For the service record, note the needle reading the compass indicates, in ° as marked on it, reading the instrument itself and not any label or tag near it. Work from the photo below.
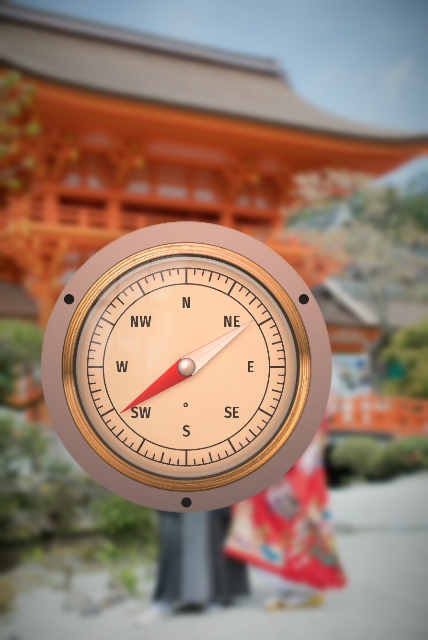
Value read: 235 °
